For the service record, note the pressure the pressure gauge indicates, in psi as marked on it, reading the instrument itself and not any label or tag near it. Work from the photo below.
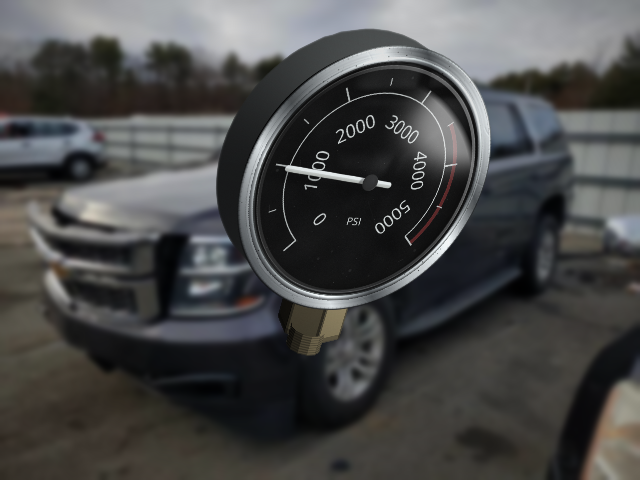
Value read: 1000 psi
